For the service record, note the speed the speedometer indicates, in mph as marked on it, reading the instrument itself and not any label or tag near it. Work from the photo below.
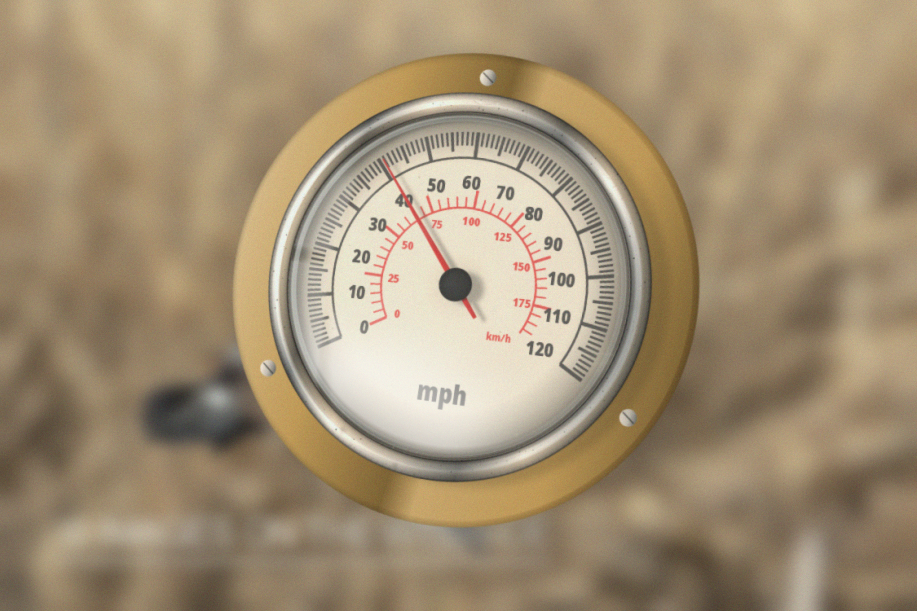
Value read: 41 mph
